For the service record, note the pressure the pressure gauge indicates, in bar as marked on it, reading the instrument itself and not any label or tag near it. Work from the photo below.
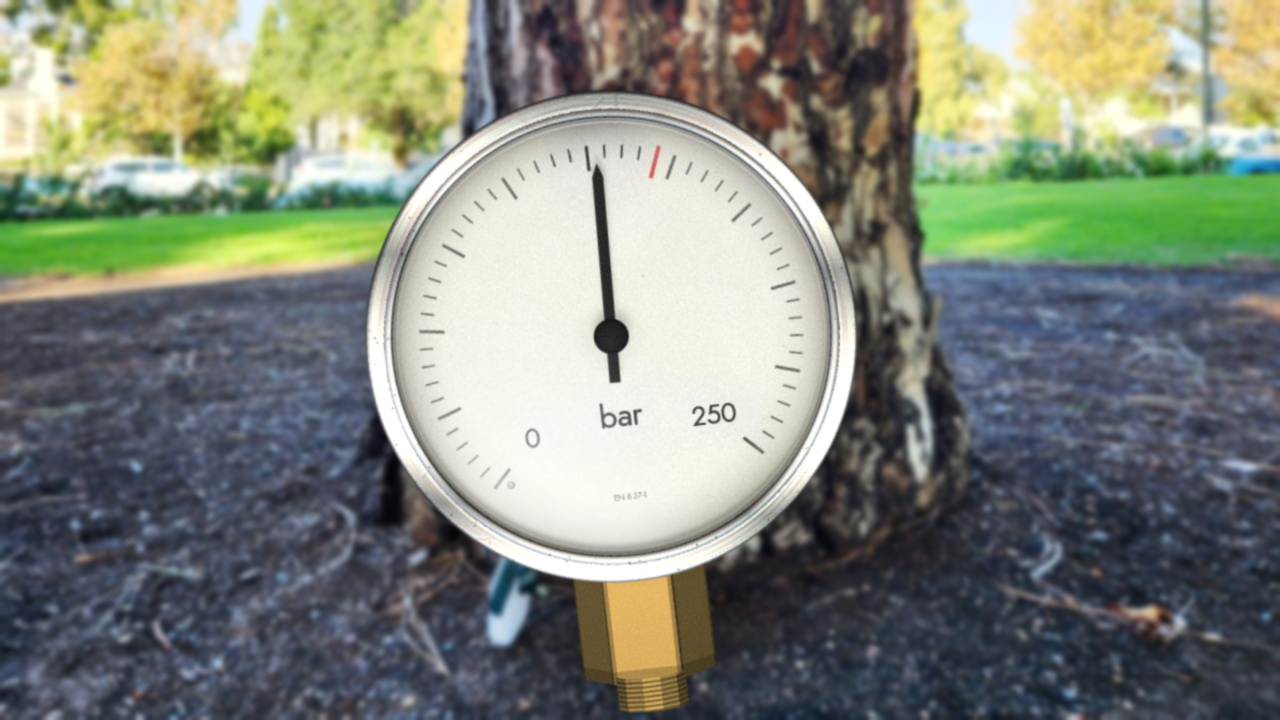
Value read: 127.5 bar
